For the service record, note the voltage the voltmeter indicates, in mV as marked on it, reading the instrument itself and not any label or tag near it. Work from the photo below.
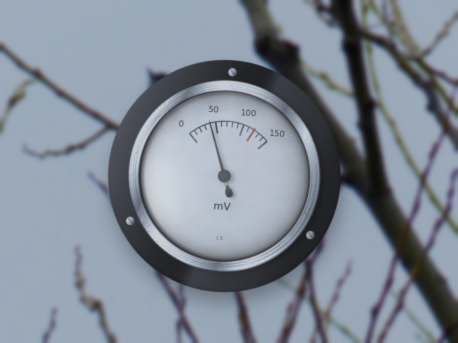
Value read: 40 mV
